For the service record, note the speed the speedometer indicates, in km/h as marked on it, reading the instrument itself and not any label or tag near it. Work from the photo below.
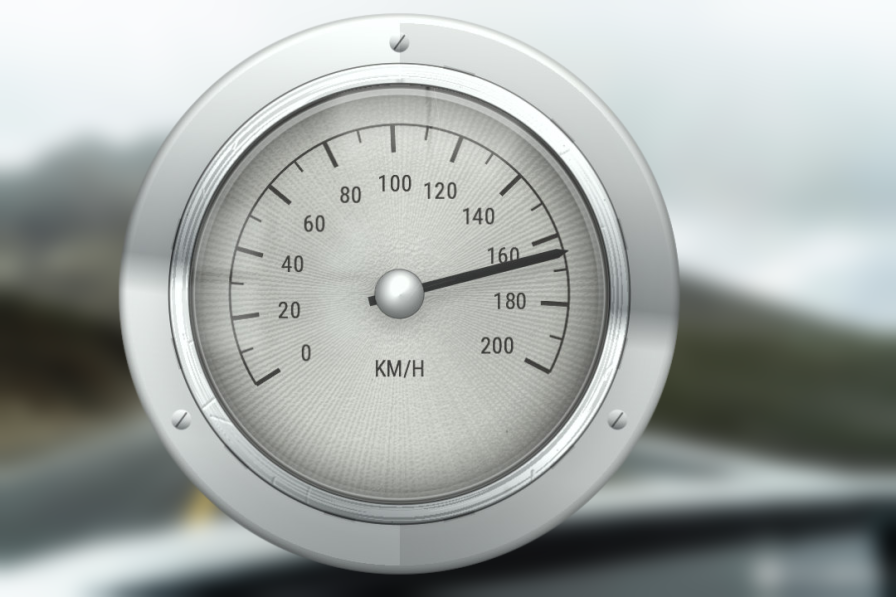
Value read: 165 km/h
